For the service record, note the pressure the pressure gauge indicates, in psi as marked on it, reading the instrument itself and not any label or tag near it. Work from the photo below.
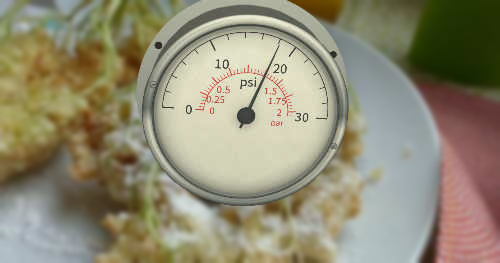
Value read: 18 psi
